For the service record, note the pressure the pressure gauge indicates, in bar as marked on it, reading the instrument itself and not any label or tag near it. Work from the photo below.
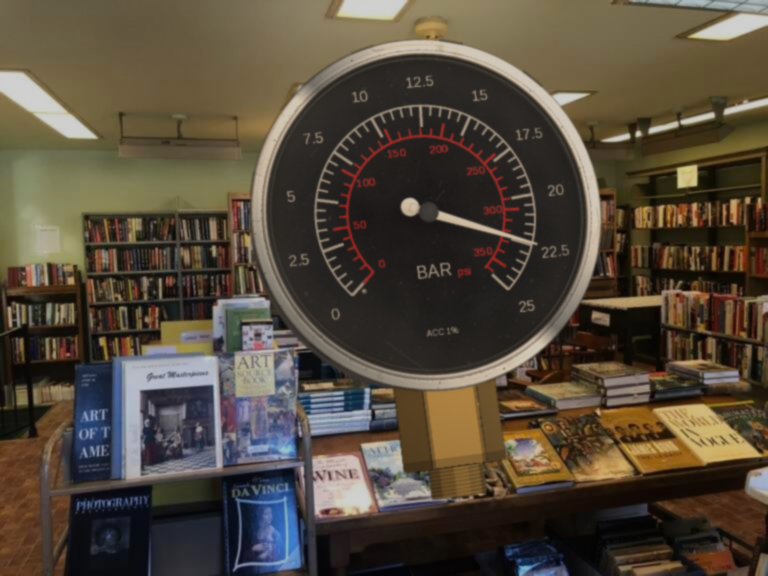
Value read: 22.5 bar
